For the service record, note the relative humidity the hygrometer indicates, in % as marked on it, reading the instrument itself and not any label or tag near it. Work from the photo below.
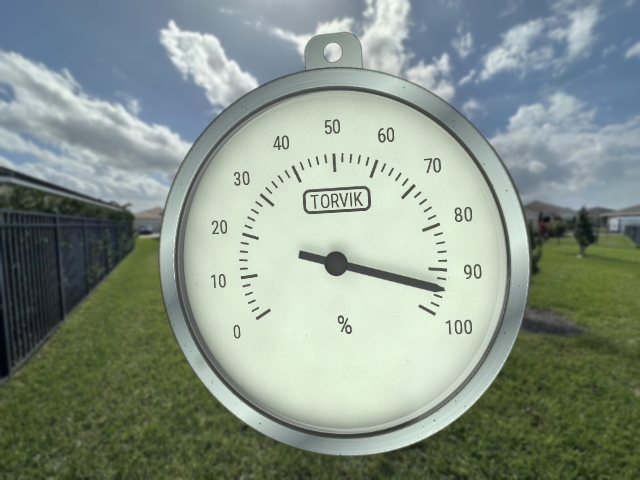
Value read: 94 %
